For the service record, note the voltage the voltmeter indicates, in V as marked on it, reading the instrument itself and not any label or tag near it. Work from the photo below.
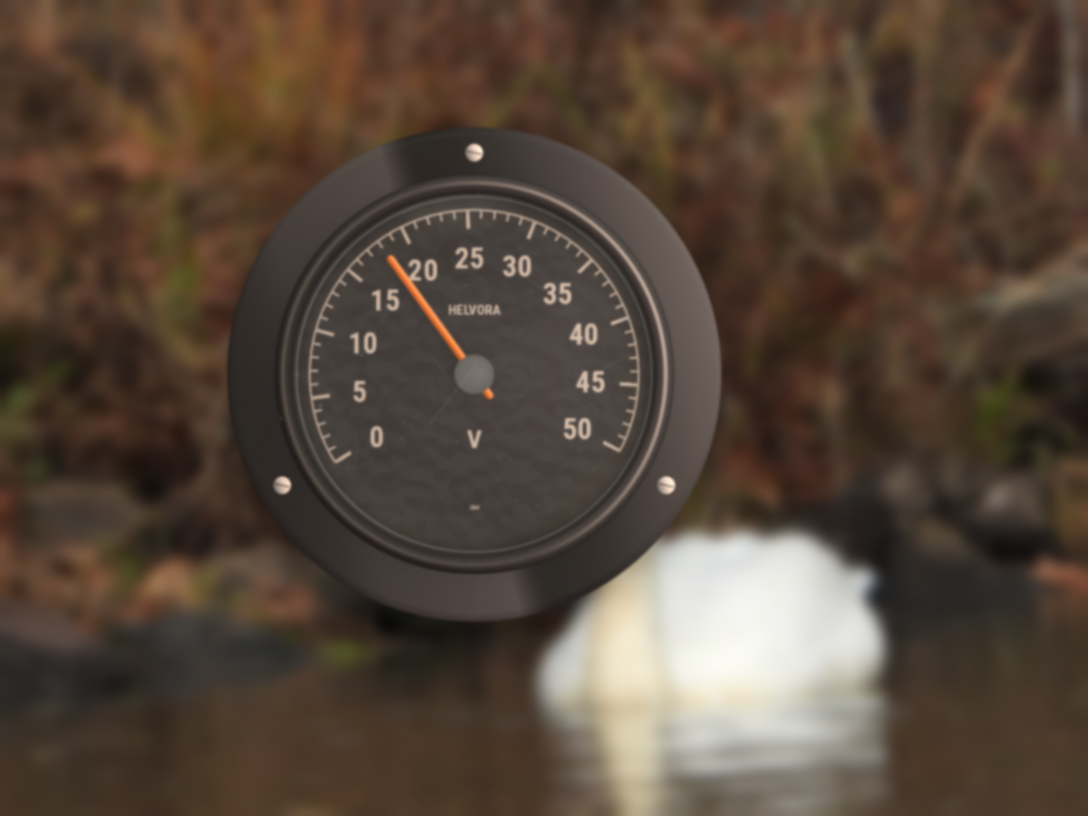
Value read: 18 V
